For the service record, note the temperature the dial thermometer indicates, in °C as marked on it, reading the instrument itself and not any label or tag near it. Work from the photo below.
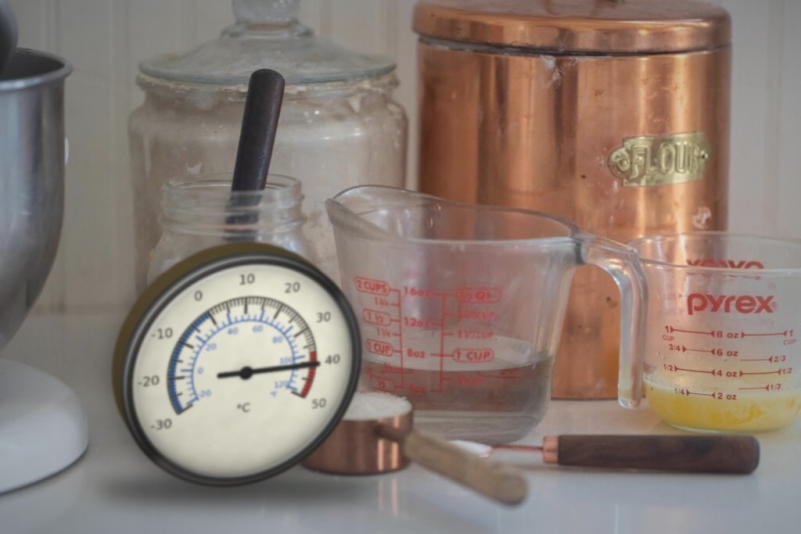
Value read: 40 °C
